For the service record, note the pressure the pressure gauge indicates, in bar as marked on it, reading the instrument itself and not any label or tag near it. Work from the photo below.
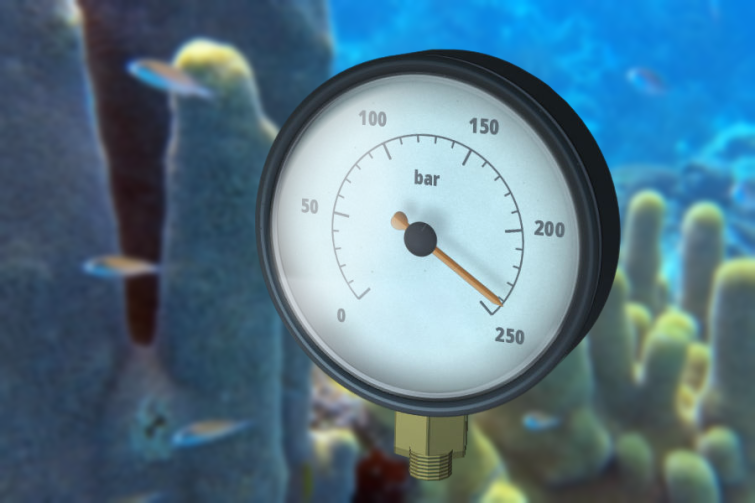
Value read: 240 bar
